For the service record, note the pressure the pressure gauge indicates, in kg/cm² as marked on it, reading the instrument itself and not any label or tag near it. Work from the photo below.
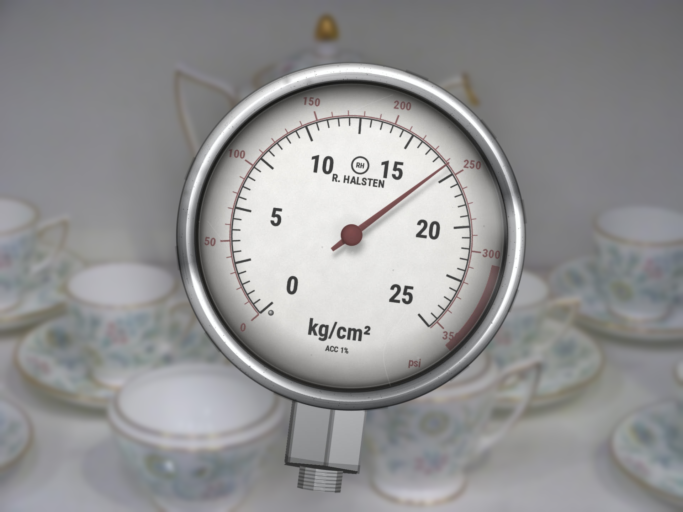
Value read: 17 kg/cm²
